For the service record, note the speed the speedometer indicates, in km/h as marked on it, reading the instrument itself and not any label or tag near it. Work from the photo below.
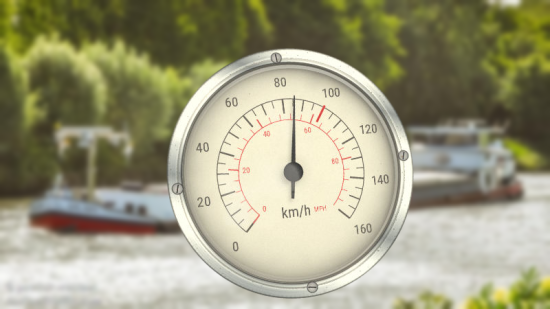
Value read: 85 km/h
